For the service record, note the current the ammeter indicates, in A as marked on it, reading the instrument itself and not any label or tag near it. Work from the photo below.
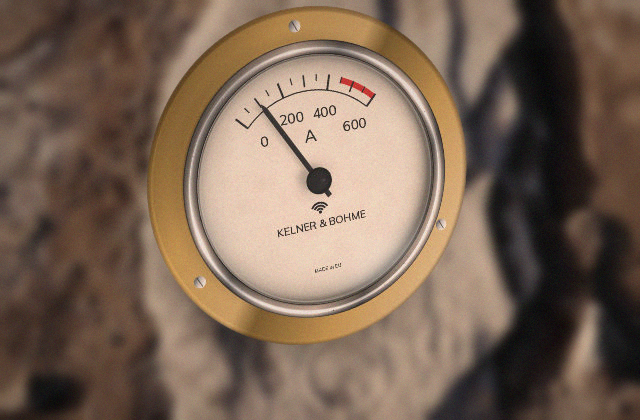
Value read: 100 A
